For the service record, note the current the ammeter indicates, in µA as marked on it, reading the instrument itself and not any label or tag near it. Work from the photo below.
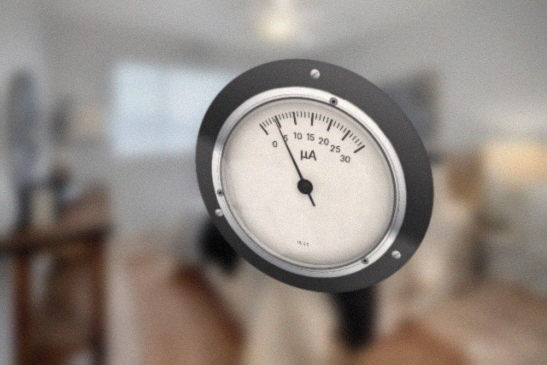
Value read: 5 µA
